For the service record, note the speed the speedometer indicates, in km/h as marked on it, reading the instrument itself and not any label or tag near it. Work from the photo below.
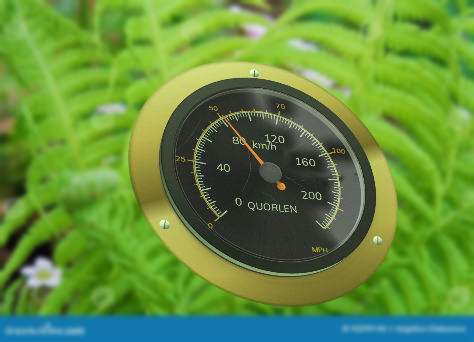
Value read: 80 km/h
